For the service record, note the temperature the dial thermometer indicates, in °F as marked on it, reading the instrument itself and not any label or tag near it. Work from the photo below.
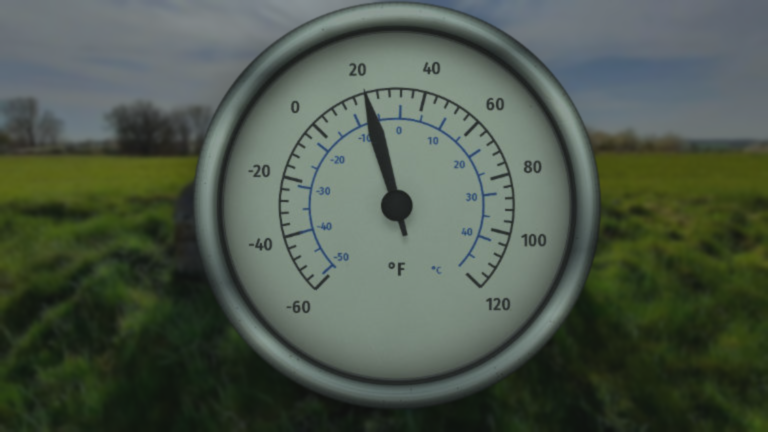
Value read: 20 °F
